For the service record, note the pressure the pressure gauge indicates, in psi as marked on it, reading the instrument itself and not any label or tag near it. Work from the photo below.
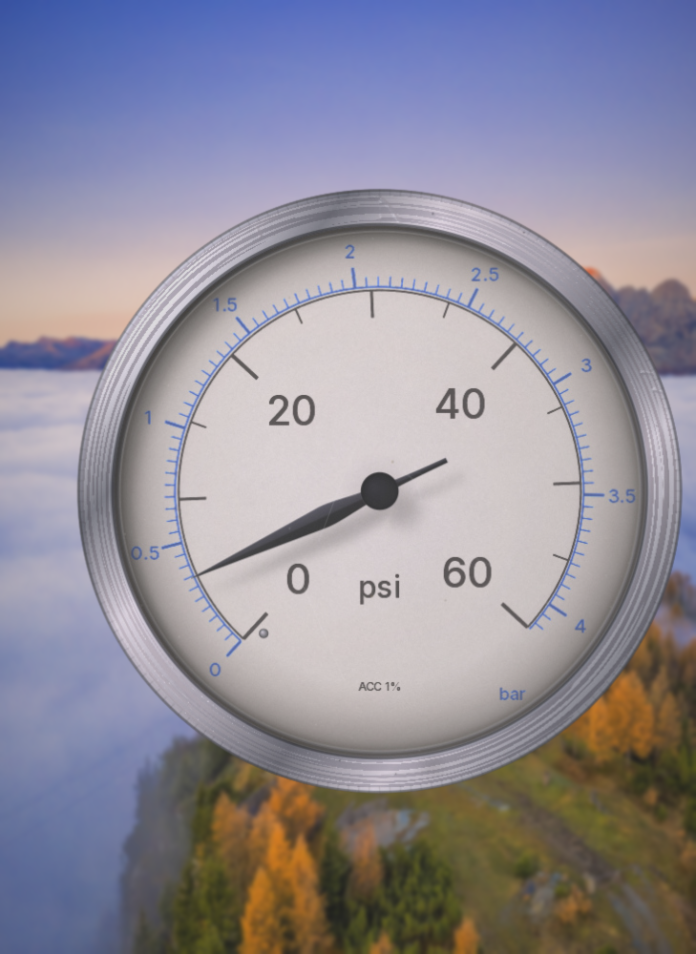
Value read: 5 psi
